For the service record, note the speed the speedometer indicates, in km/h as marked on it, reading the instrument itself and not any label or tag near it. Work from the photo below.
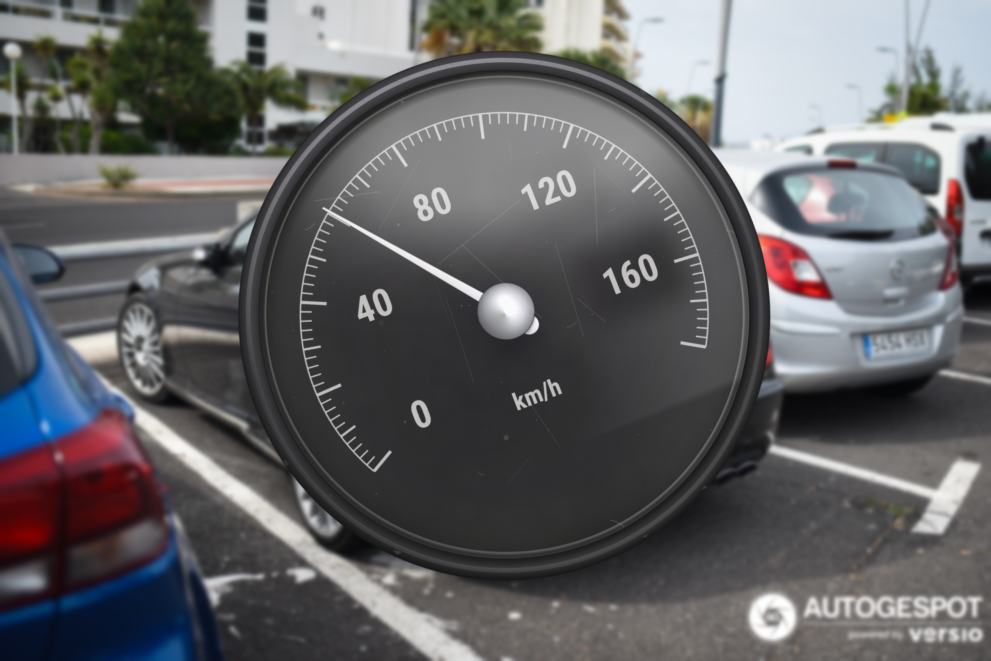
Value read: 60 km/h
